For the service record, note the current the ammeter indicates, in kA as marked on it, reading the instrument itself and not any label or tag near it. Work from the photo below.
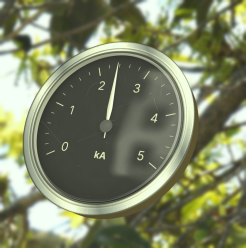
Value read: 2.4 kA
